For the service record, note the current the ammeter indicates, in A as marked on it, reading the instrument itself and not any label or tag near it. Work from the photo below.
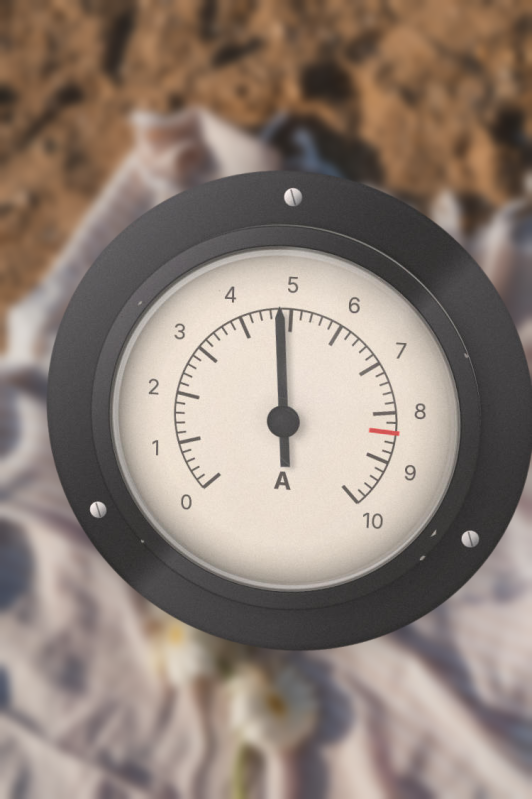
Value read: 4.8 A
